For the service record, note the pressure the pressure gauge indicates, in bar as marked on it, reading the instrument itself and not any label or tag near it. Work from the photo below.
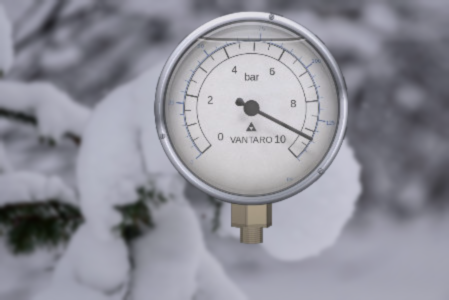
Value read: 9.25 bar
